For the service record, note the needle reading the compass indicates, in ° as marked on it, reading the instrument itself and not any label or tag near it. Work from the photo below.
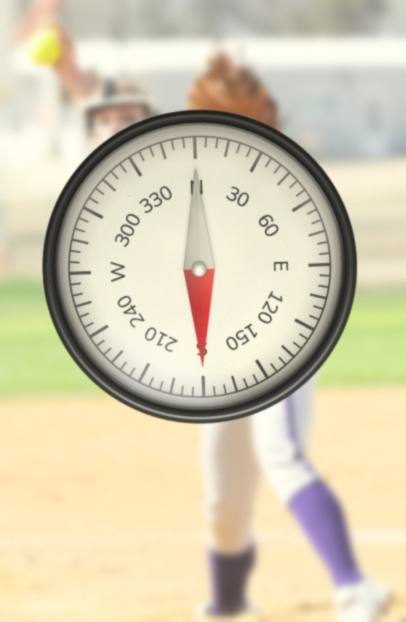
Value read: 180 °
